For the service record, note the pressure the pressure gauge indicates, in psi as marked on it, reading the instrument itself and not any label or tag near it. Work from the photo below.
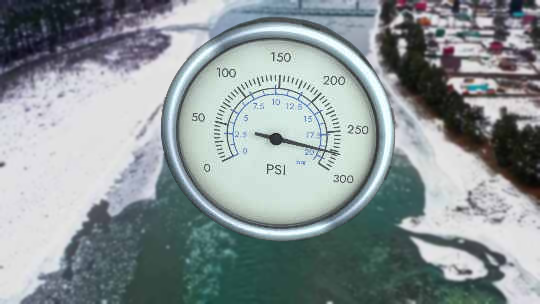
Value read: 275 psi
